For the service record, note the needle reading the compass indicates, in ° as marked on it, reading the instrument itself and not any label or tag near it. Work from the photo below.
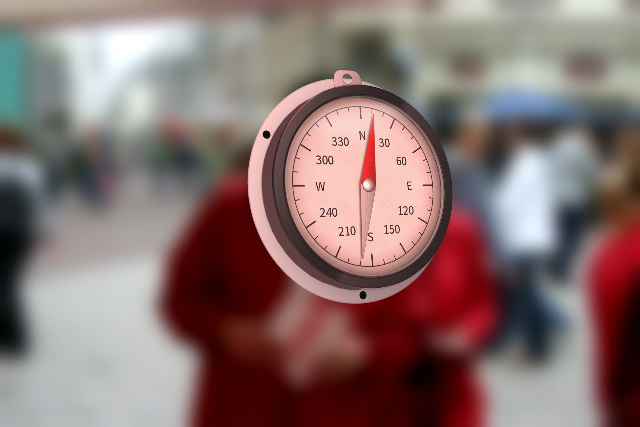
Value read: 10 °
